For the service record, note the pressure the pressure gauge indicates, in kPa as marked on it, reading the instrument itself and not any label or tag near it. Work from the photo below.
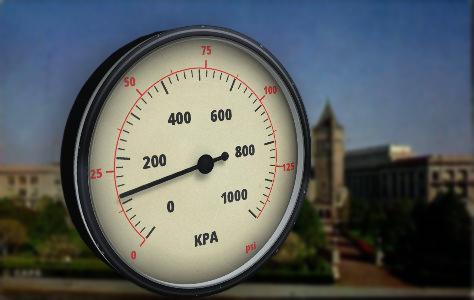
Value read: 120 kPa
